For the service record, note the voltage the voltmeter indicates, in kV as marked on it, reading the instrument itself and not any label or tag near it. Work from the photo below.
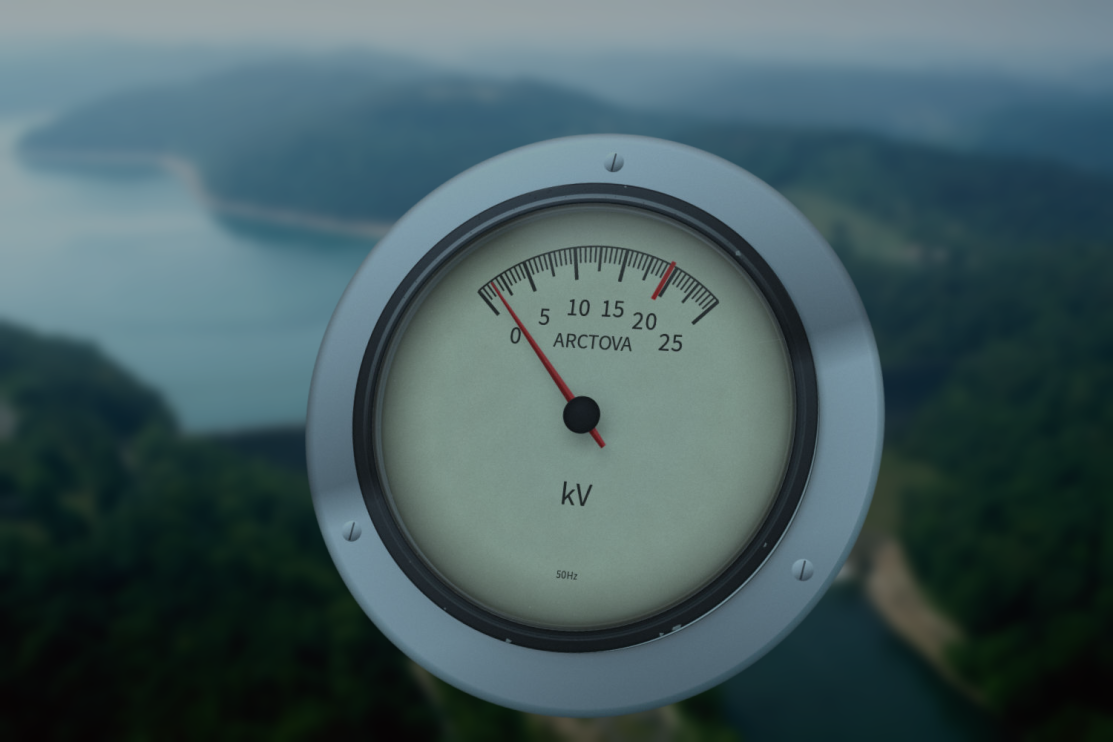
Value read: 1.5 kV
